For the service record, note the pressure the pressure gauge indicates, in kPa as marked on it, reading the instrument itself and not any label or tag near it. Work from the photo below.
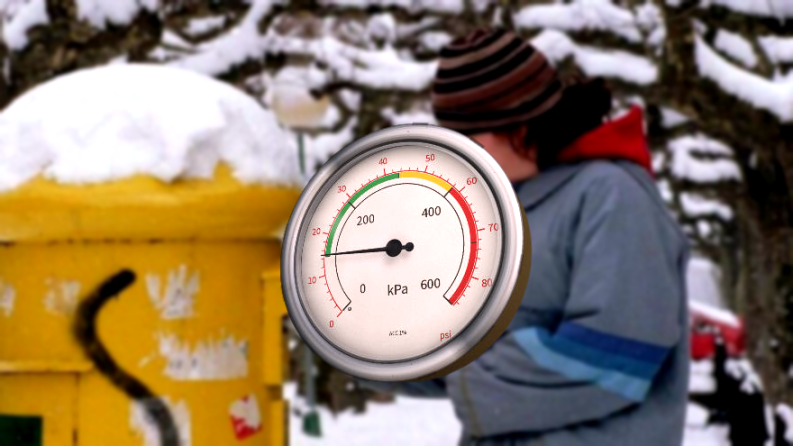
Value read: 100 kPa
